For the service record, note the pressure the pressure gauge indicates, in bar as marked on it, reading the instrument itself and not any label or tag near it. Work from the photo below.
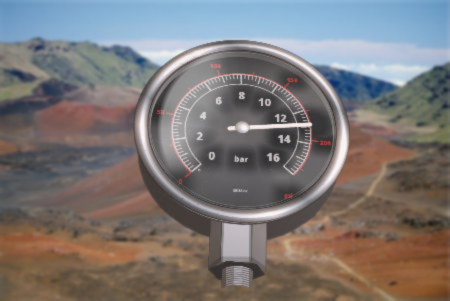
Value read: 13 bar
